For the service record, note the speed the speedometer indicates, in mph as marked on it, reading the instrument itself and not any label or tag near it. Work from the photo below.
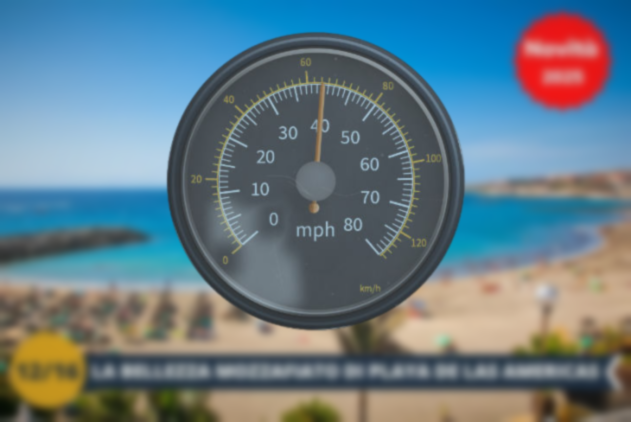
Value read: 40 mph
